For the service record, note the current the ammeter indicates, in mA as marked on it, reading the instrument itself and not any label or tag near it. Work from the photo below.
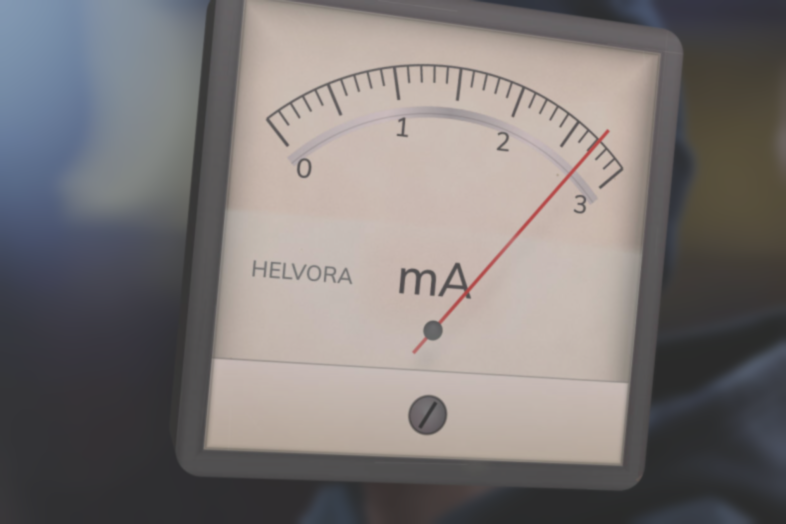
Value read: 2.7 mA
